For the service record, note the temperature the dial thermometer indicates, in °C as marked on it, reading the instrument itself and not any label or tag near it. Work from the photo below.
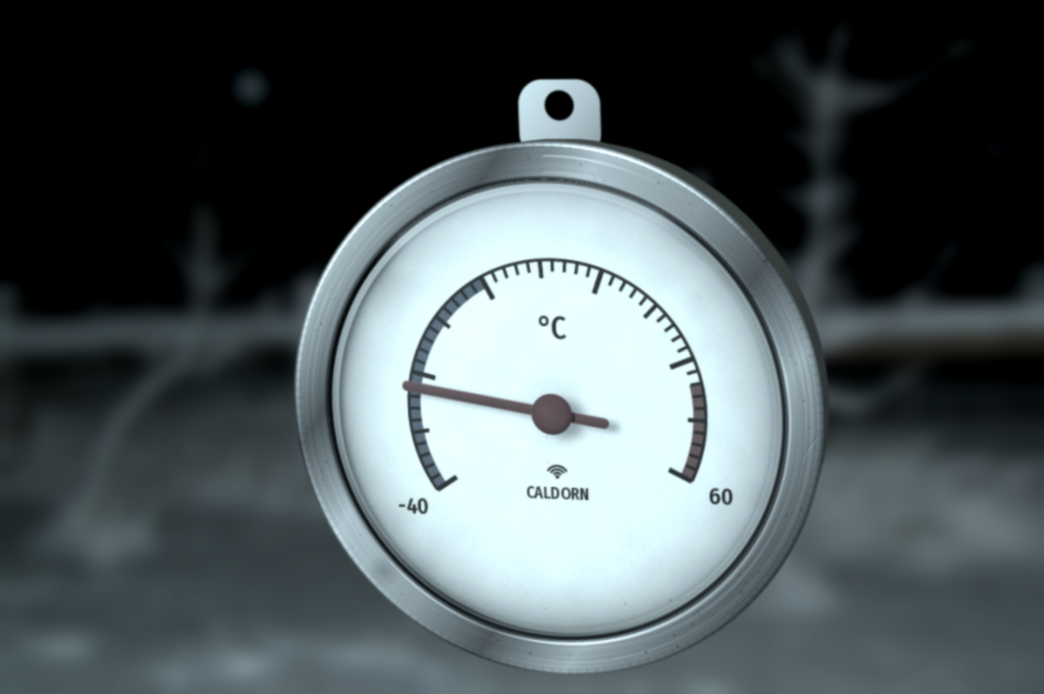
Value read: -22 °C
